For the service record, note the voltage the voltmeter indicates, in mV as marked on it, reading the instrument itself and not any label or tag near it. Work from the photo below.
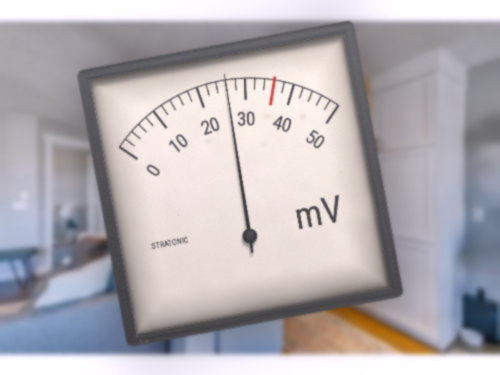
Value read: 26 mV
